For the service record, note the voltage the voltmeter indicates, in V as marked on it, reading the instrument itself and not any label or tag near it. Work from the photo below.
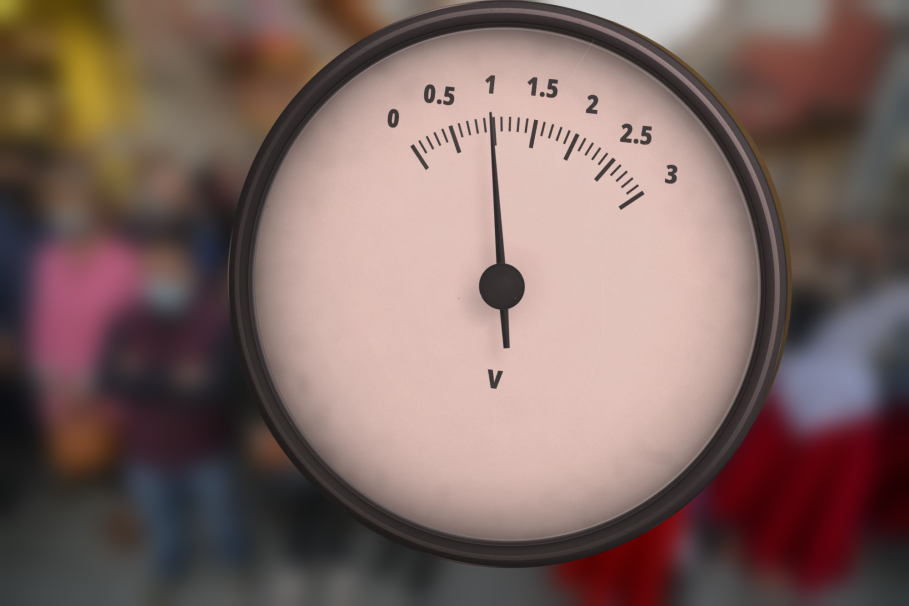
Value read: 1 V
